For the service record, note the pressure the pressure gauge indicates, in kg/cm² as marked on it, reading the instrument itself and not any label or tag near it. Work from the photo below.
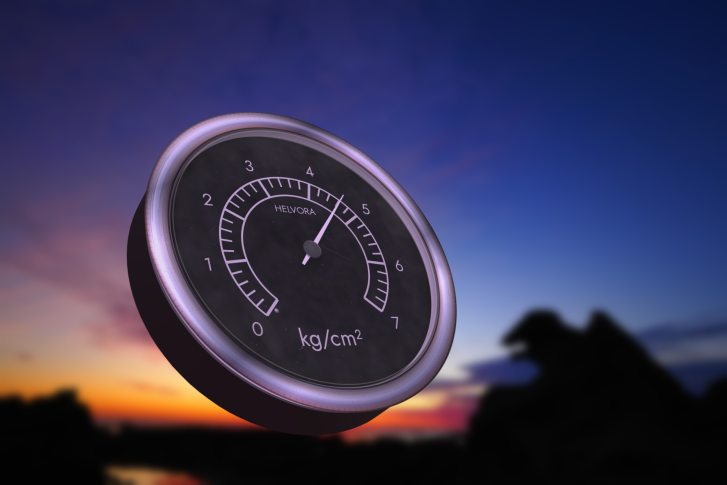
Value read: 4.6 kg/cm²
